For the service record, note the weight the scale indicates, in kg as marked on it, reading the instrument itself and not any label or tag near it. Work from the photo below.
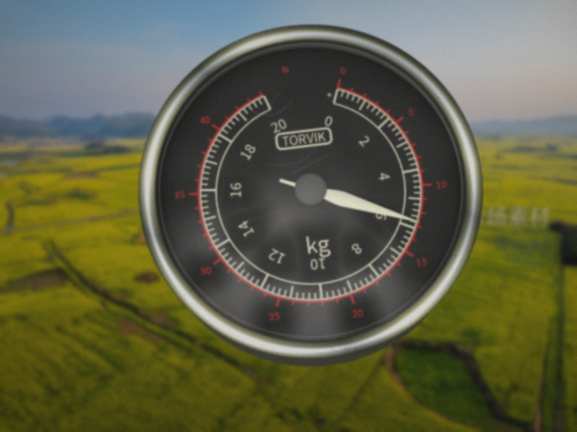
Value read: 5.8 kg
